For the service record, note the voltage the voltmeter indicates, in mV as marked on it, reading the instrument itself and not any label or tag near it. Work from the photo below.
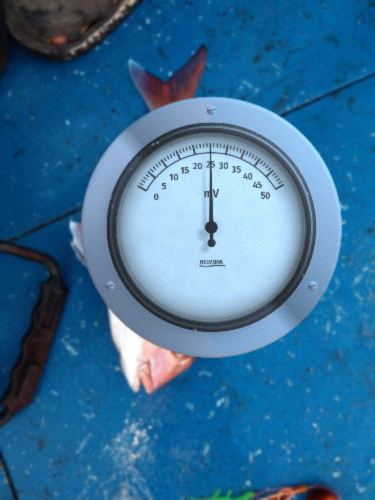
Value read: 25 mV
